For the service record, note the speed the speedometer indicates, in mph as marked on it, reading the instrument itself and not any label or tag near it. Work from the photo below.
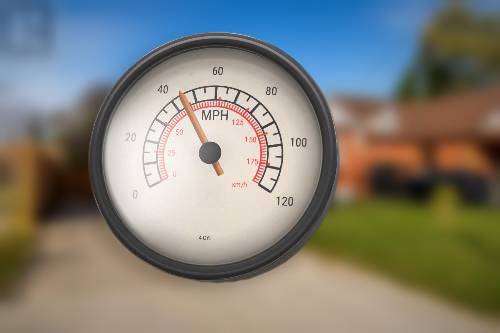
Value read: 45 mph
